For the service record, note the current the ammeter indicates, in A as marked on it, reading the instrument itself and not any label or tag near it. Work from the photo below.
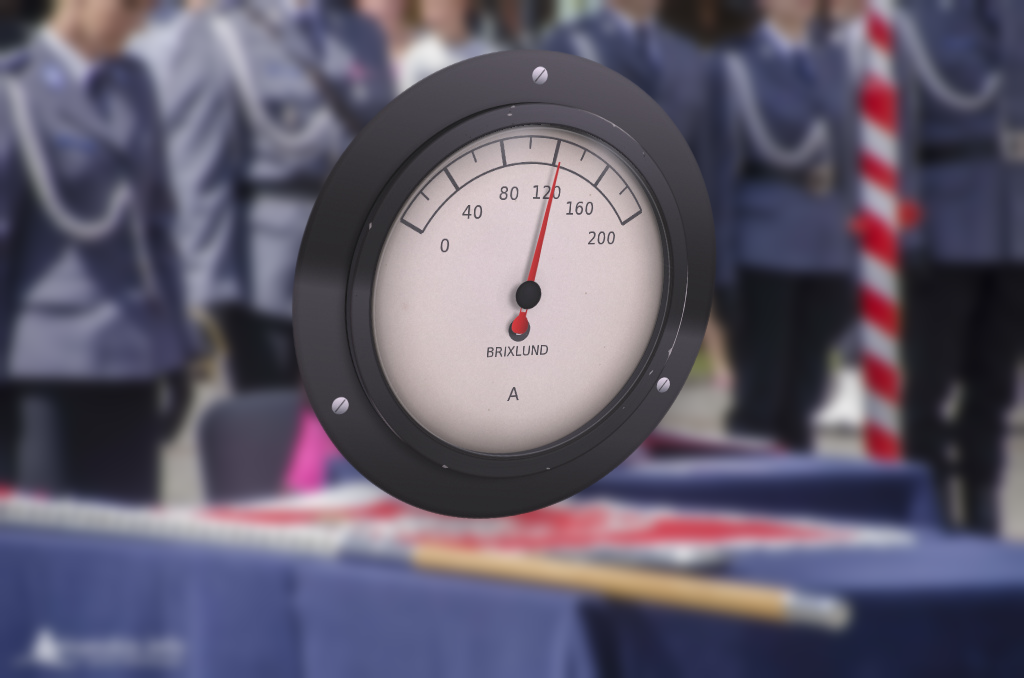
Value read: 120 A
